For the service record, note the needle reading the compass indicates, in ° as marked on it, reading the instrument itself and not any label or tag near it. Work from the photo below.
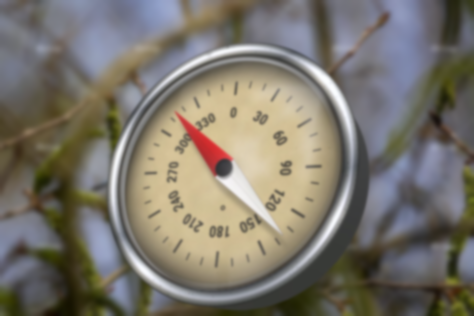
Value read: 315 °
